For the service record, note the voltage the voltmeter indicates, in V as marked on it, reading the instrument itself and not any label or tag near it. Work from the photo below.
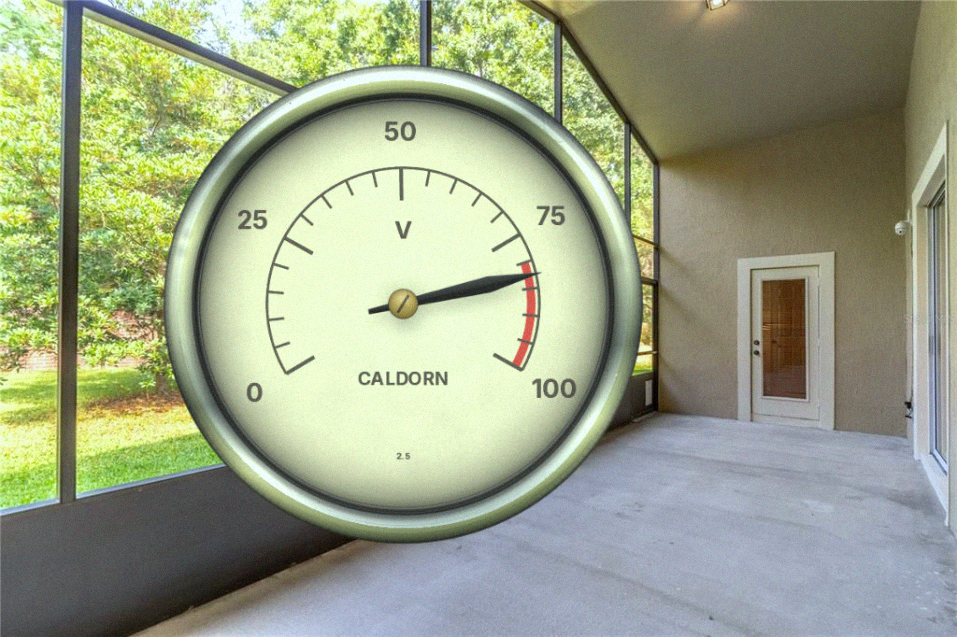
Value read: 82.5 V
